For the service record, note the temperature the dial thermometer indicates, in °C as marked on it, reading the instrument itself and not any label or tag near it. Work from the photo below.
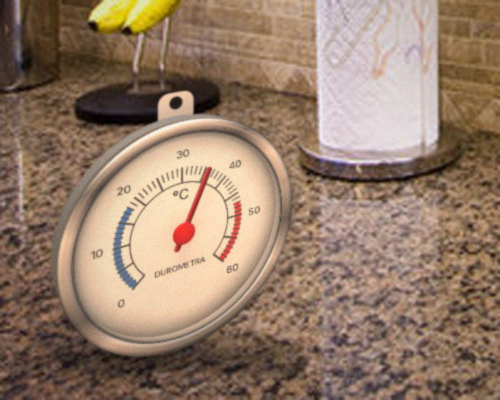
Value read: 35 °C
